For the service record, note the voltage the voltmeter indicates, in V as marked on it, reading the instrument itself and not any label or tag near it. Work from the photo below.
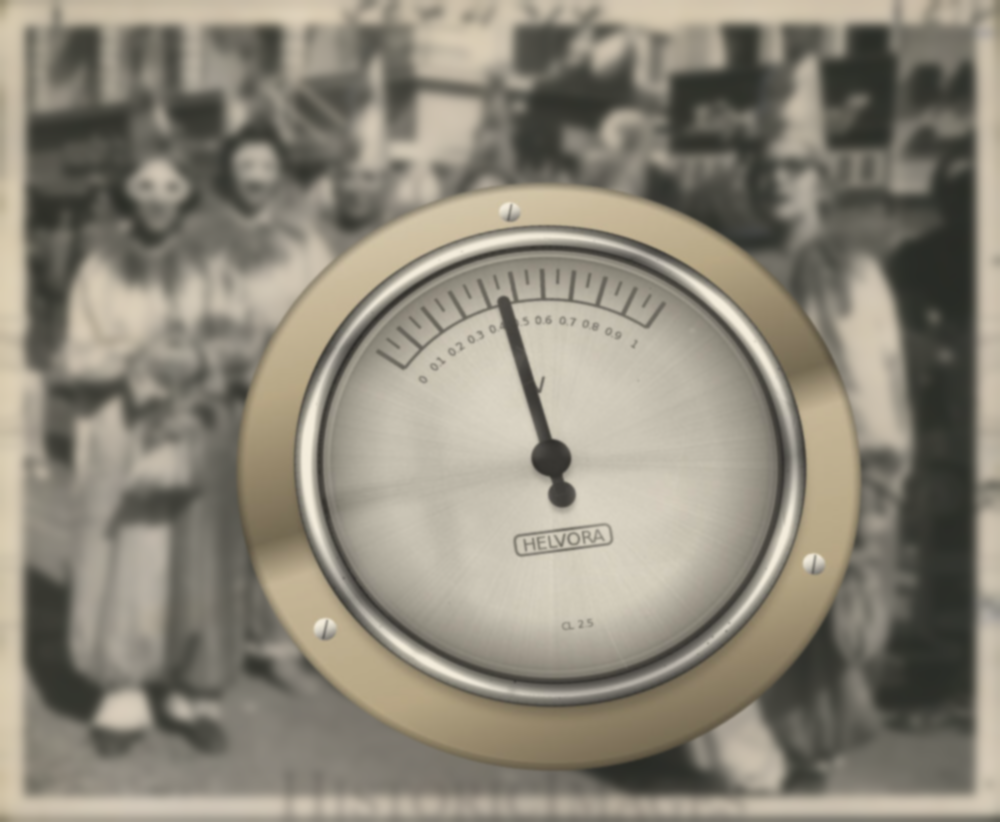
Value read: 0.45 V
